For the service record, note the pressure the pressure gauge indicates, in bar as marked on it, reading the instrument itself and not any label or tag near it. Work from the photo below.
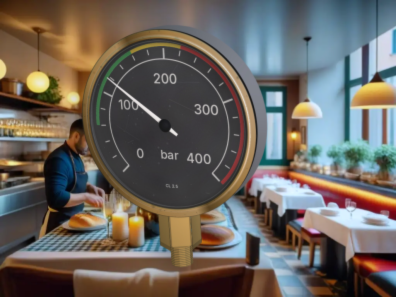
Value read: 120 bar
